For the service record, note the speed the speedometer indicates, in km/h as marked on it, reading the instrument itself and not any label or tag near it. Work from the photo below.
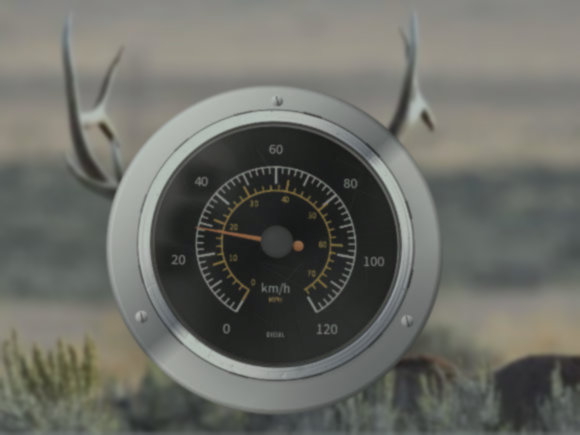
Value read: 28 km/h
